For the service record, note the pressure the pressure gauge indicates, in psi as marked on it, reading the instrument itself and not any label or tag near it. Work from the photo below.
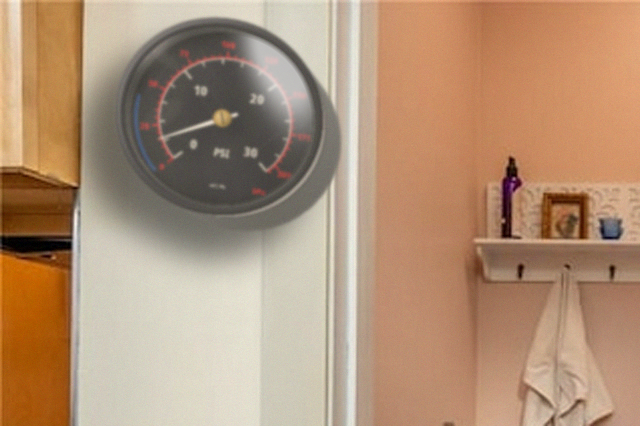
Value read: 2 psi
